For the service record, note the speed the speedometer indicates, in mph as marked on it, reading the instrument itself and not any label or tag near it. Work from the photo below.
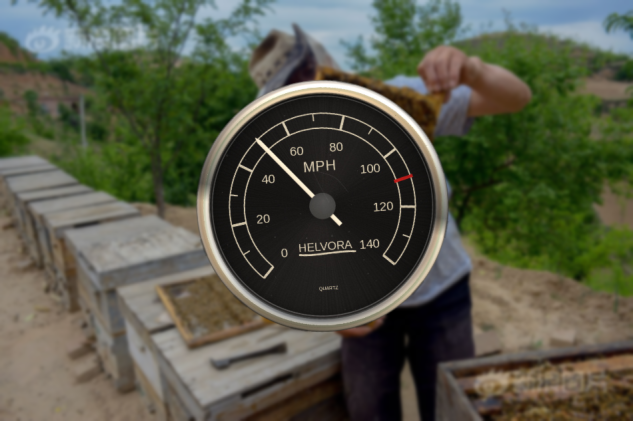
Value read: 50 mph
